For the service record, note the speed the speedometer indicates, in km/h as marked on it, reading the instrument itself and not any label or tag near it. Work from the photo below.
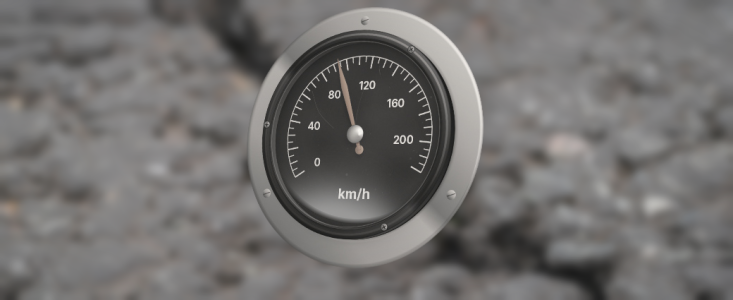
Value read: 95 km/h
